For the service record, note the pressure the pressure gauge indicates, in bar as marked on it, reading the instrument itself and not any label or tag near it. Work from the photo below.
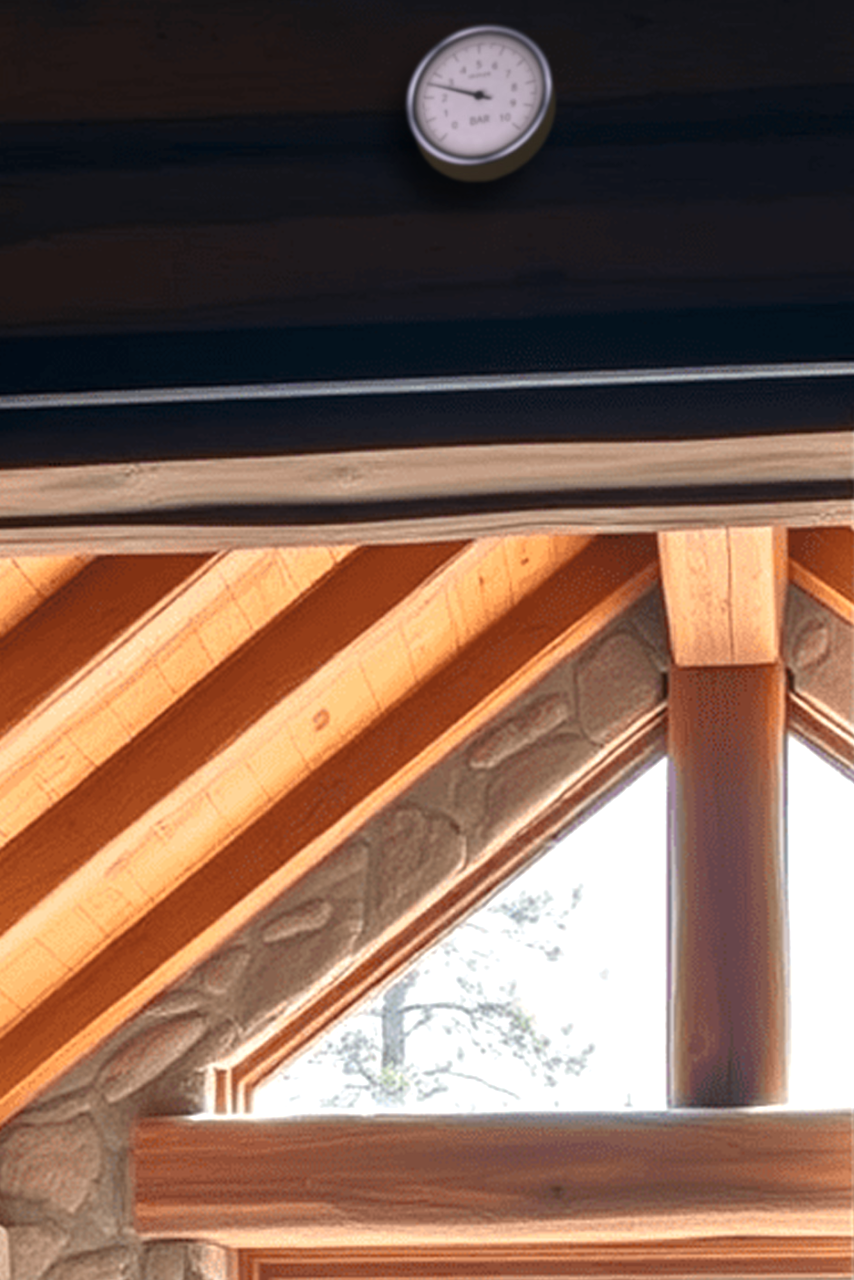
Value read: 2.5 bar
